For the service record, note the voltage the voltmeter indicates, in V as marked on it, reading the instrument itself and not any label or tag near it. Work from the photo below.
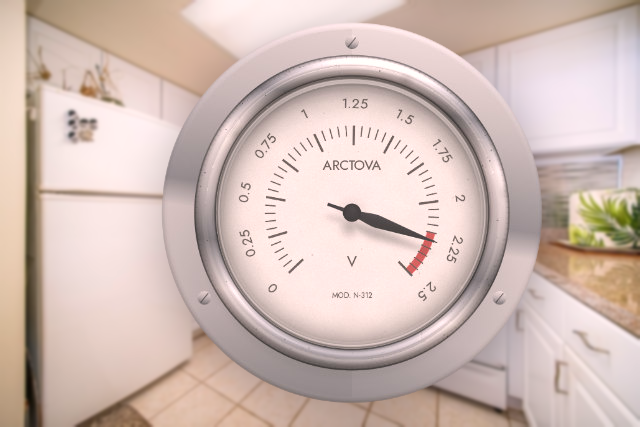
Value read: 2.25 V
